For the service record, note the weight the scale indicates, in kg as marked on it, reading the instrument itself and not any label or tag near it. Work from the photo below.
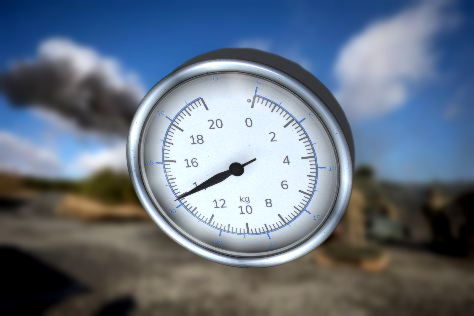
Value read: 14 kg
